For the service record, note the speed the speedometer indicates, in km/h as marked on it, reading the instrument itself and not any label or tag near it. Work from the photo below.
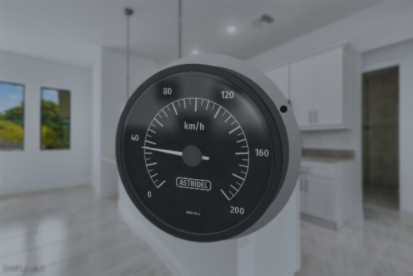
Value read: 35 km/h
